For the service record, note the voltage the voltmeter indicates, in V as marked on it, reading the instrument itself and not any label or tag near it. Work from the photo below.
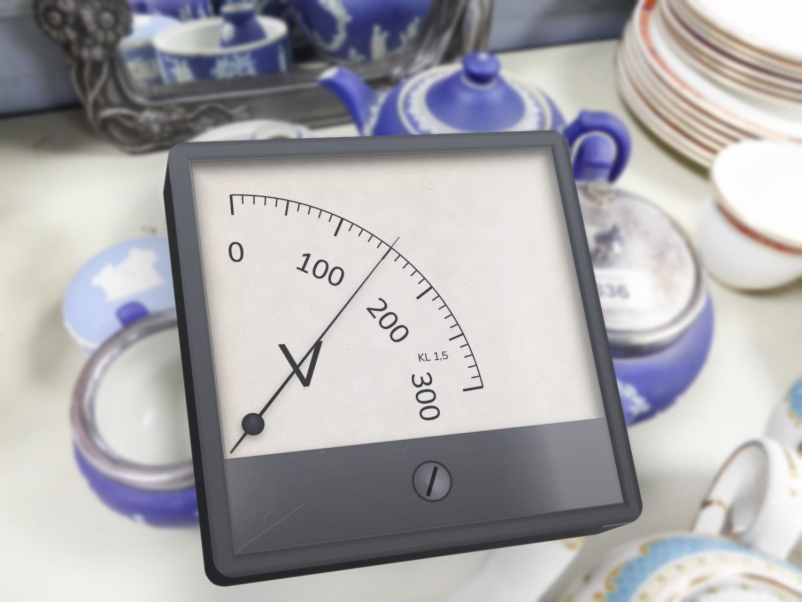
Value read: 150 V
